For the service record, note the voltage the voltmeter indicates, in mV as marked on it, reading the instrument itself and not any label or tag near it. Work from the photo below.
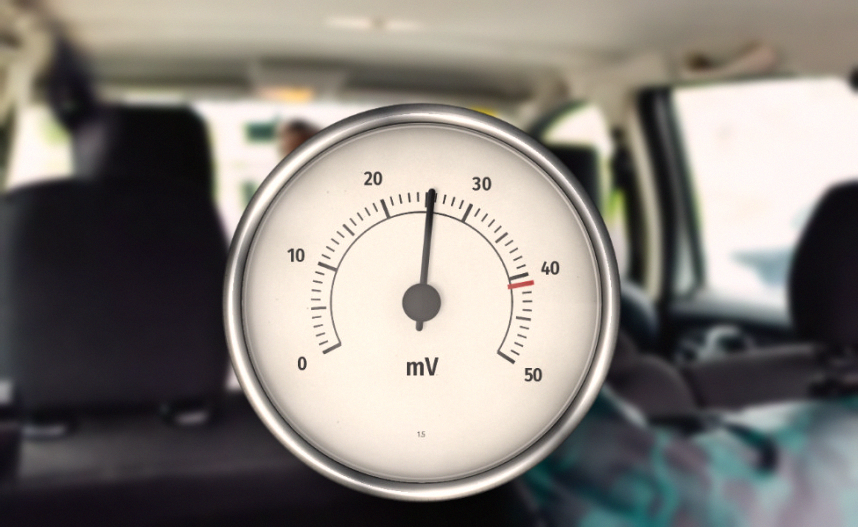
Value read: 25.5 mV
